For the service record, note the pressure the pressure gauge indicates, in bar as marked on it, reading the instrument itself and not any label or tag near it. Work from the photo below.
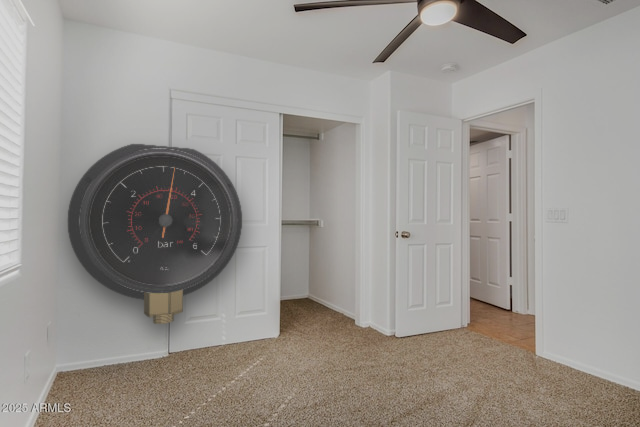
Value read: 3.25 bar
